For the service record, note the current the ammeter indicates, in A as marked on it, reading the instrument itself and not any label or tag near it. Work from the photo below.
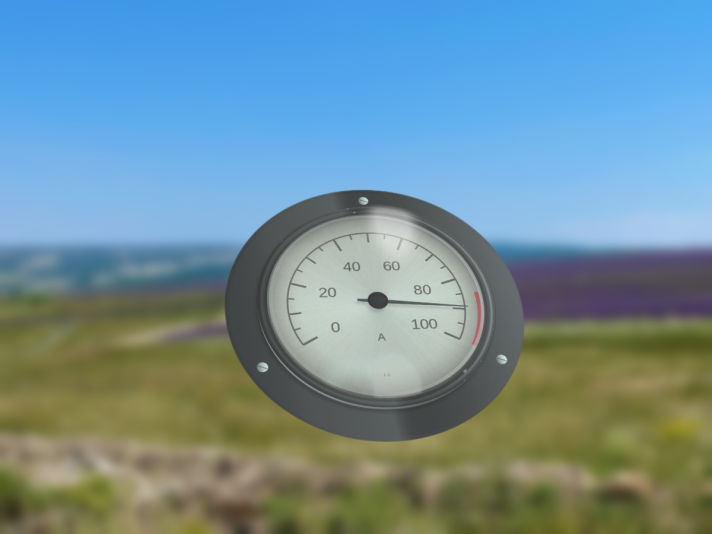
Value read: 90 A
